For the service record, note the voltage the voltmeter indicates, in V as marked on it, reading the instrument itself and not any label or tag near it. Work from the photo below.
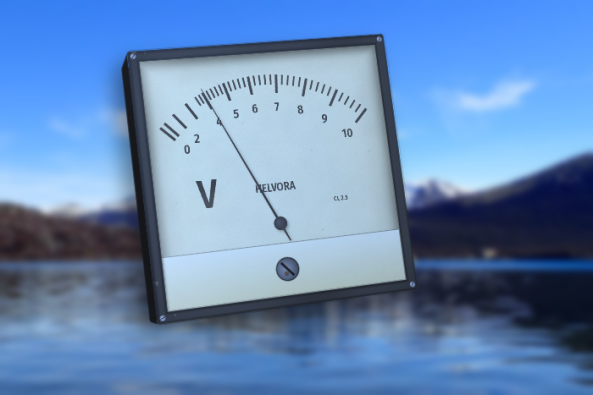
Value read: 4 V
